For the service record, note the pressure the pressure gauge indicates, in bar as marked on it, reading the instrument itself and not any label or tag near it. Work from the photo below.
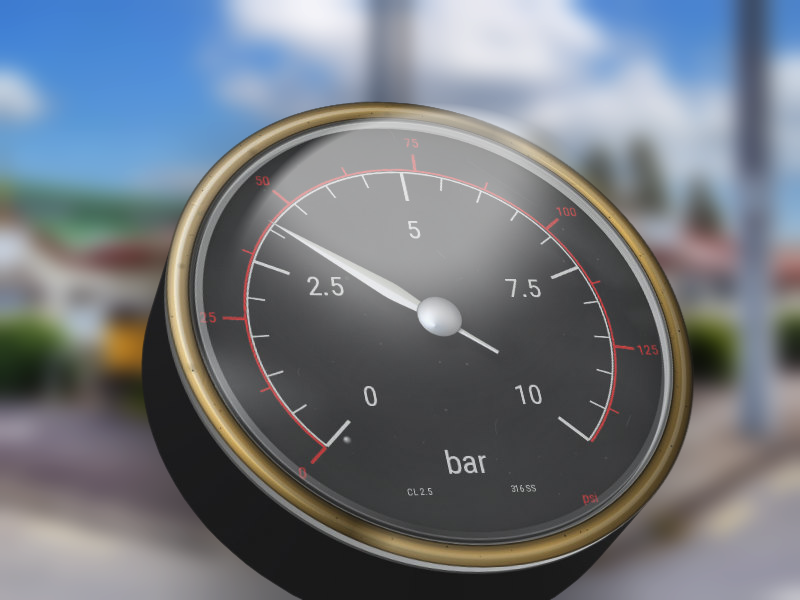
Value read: 3 bar
